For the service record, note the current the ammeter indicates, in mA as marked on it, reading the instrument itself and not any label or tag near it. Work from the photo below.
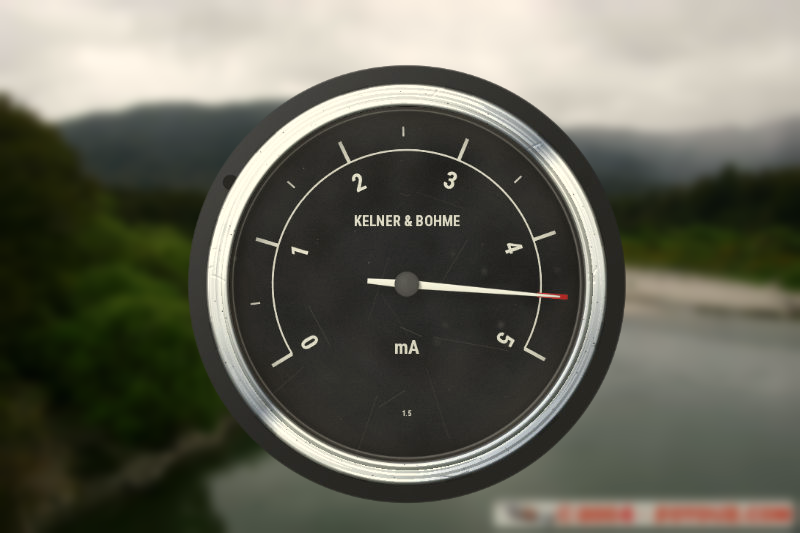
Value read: 4.5 mA
